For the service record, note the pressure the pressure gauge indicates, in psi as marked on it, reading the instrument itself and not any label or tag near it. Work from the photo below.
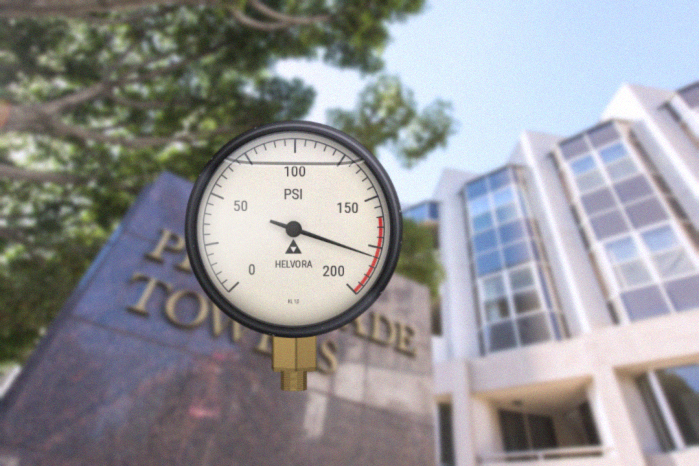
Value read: 180 psi
